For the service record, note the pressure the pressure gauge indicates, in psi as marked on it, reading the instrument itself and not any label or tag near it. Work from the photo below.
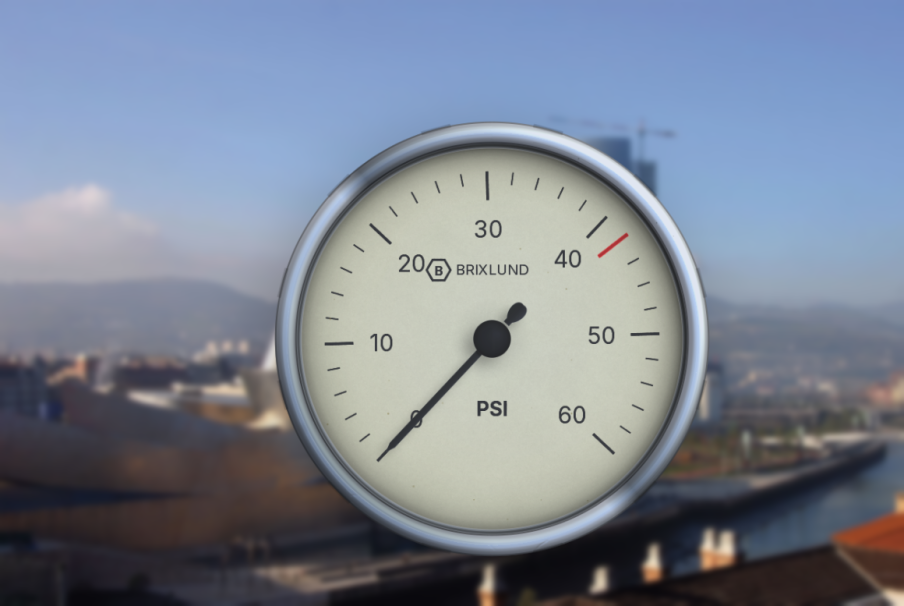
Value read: 0 psi
